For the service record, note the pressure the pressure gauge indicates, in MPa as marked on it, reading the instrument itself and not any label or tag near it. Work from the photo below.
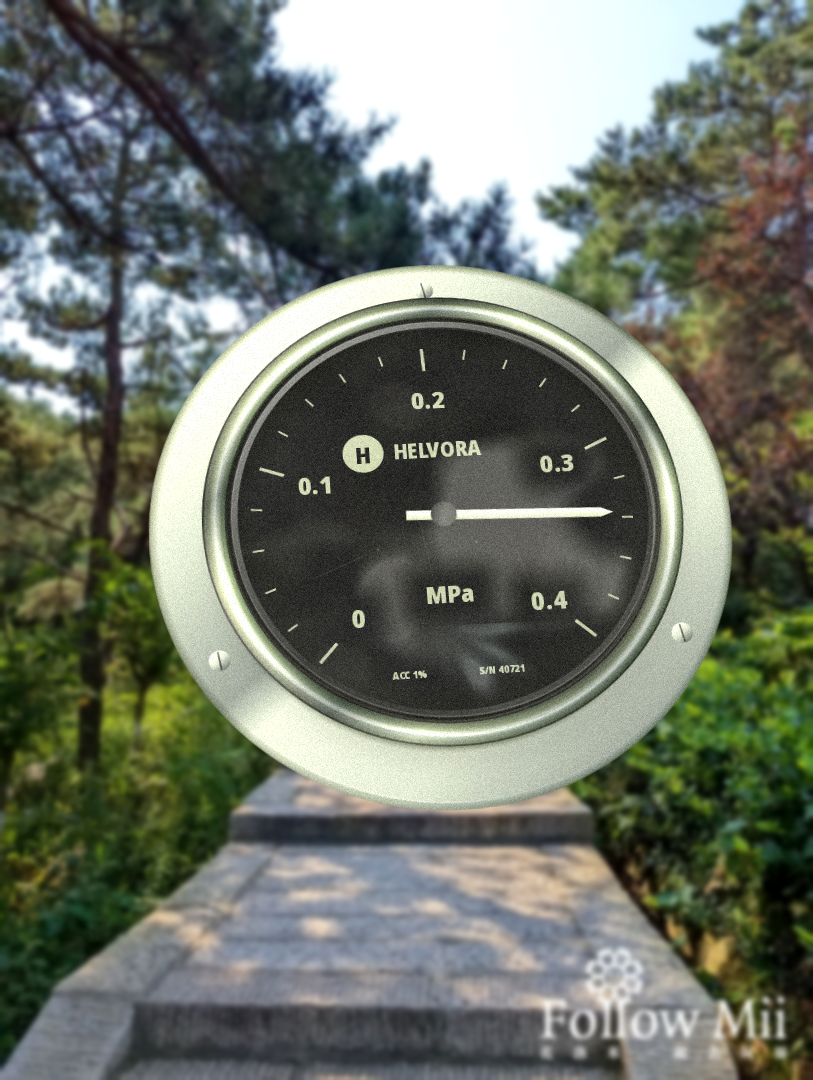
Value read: 0.34 MPa
